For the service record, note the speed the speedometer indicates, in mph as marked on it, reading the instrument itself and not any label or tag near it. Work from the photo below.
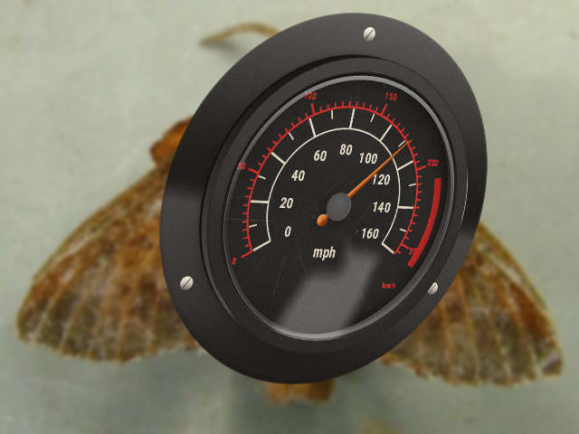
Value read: 110 mph
